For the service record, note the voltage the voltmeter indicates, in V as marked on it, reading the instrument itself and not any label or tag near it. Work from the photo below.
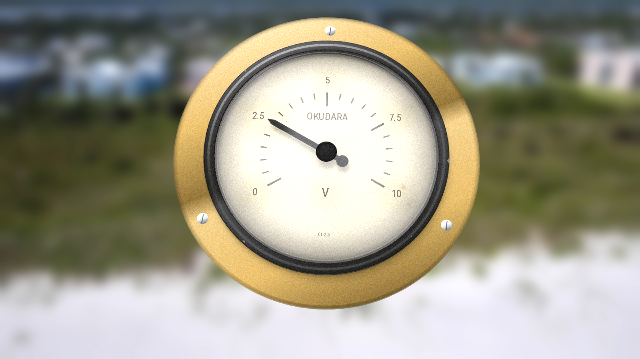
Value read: 2.5 V
